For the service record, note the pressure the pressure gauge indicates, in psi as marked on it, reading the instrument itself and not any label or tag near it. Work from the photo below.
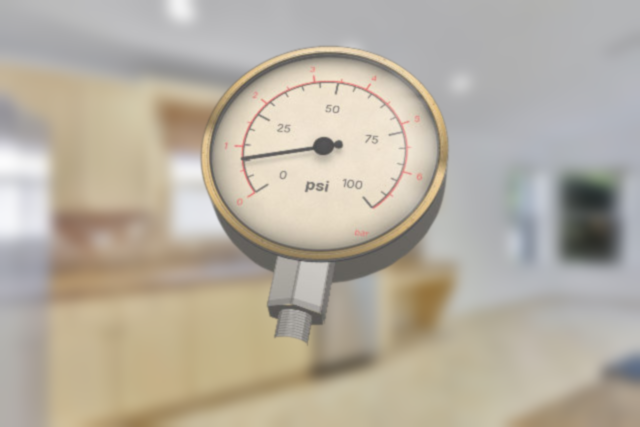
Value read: 10 psi
